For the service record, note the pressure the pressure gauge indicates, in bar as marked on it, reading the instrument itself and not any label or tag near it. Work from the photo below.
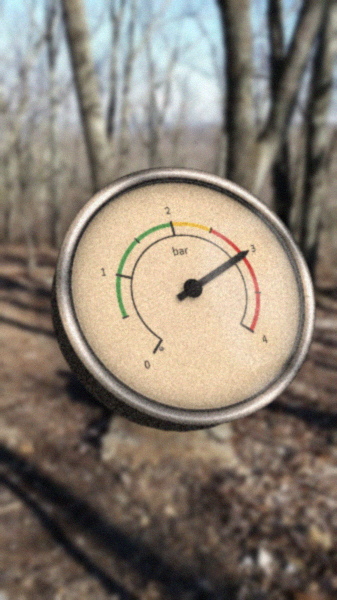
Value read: 3 bar
